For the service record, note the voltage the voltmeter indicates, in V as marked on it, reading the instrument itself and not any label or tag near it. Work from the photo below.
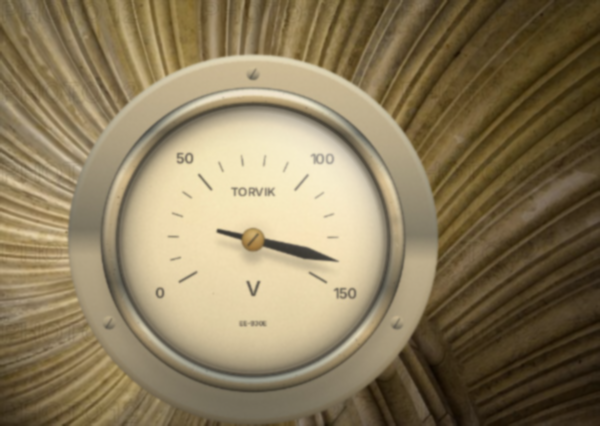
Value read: 140 V
